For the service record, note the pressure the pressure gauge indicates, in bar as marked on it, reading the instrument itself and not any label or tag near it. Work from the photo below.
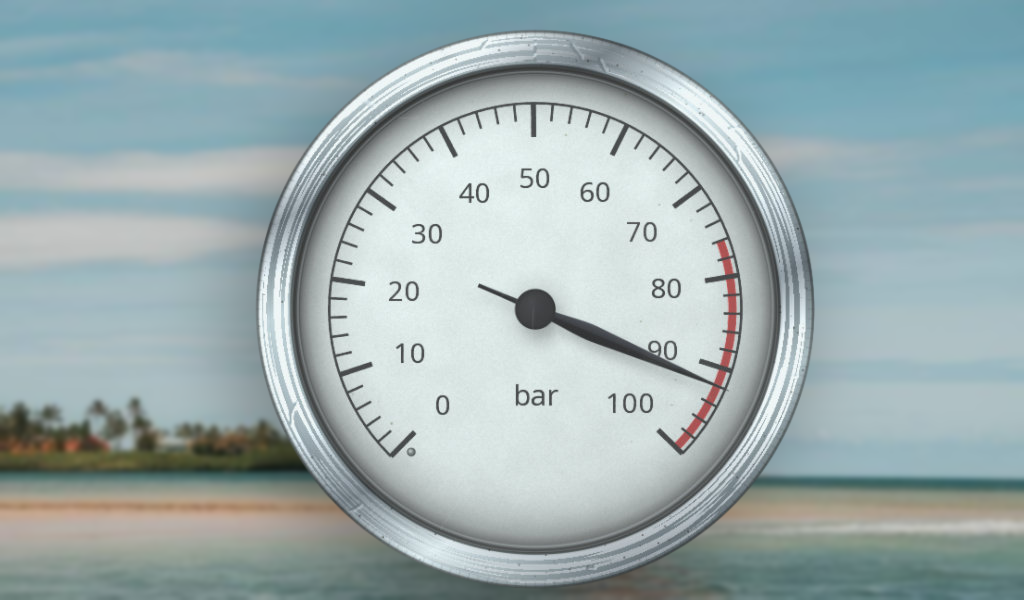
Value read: 92 bar
